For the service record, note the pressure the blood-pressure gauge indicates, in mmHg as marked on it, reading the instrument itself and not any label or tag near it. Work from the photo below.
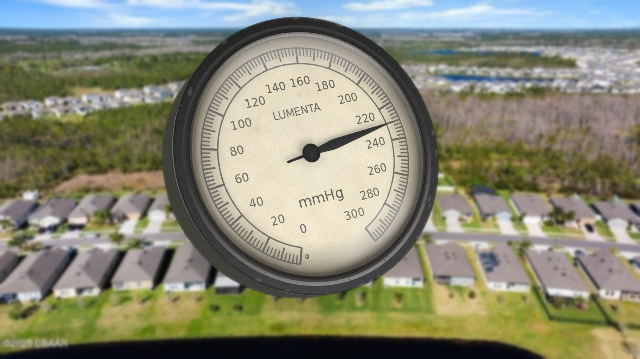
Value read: 230 mmHg
